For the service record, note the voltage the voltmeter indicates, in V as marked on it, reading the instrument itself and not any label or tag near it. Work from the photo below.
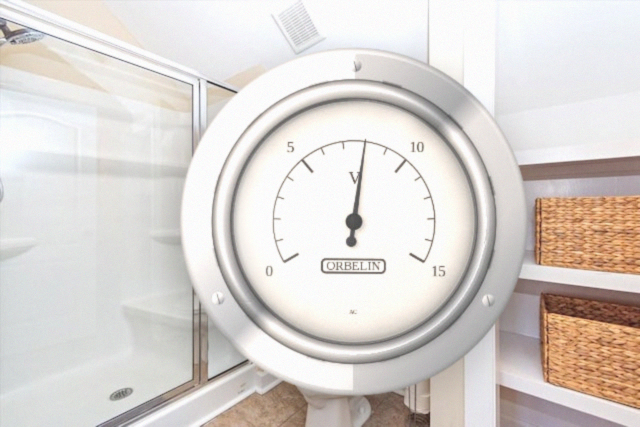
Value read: 8 V
